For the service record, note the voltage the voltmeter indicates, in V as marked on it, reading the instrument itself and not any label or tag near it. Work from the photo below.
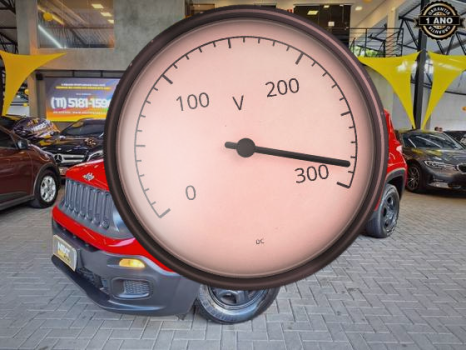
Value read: 285 V
